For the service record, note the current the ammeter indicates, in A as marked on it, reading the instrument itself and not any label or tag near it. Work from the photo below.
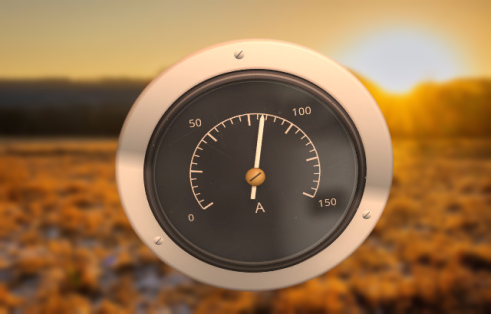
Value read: 82.5 A
